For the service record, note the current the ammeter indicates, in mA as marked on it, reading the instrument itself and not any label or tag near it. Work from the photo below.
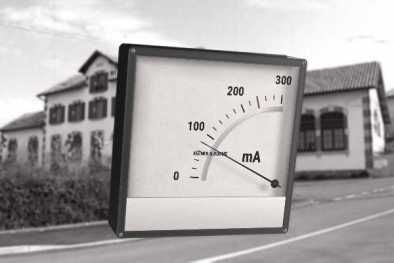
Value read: 80 mA
